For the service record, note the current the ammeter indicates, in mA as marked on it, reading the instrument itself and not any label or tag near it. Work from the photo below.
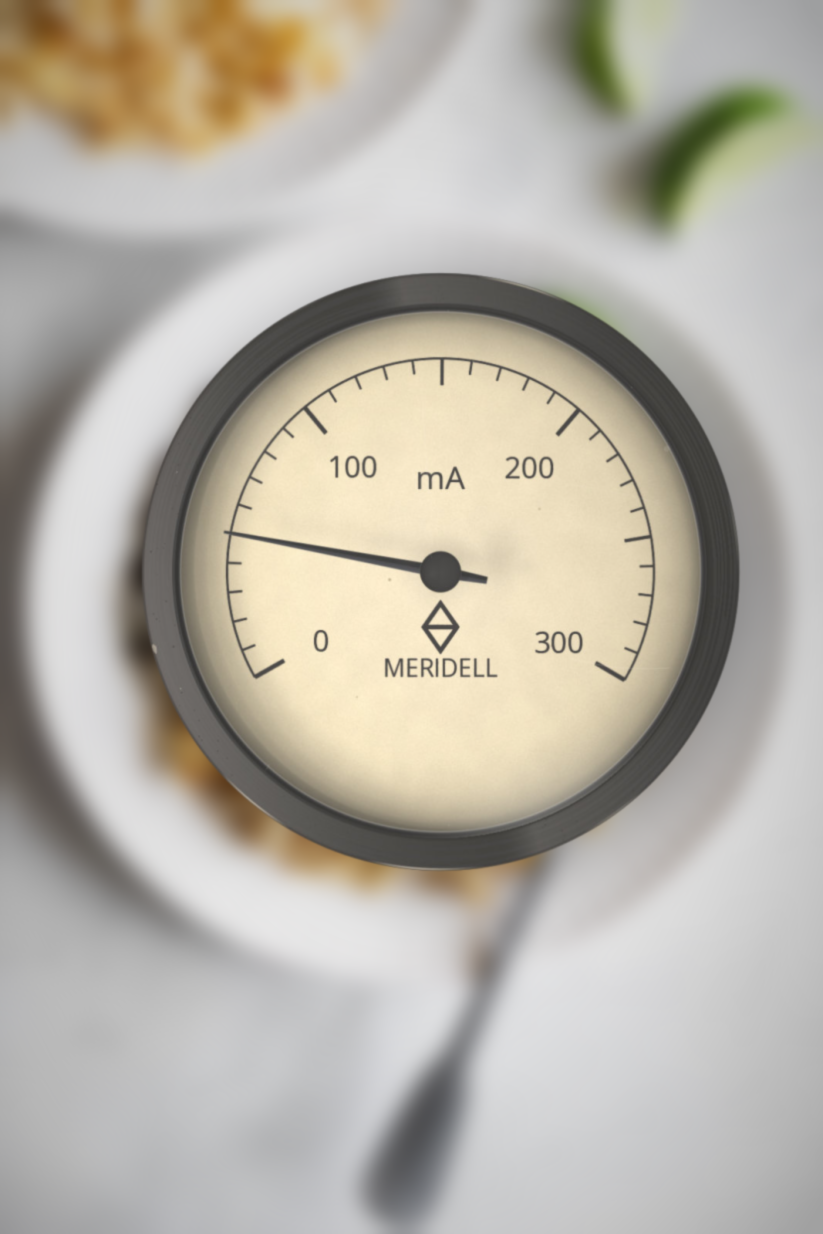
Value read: 50 mA
